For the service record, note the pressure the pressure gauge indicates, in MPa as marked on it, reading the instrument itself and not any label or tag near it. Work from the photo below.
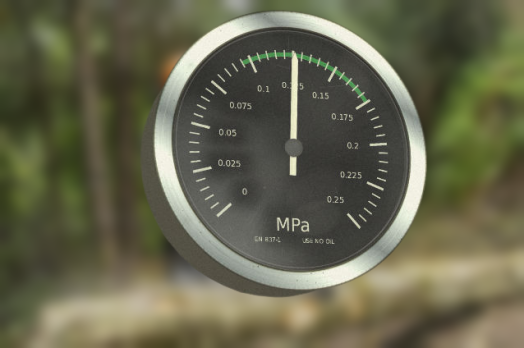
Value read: 0.125 MPa
